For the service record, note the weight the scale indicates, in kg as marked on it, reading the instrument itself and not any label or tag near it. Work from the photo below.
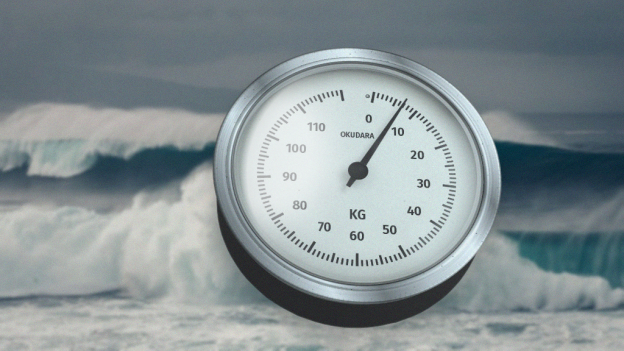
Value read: 7 kg
